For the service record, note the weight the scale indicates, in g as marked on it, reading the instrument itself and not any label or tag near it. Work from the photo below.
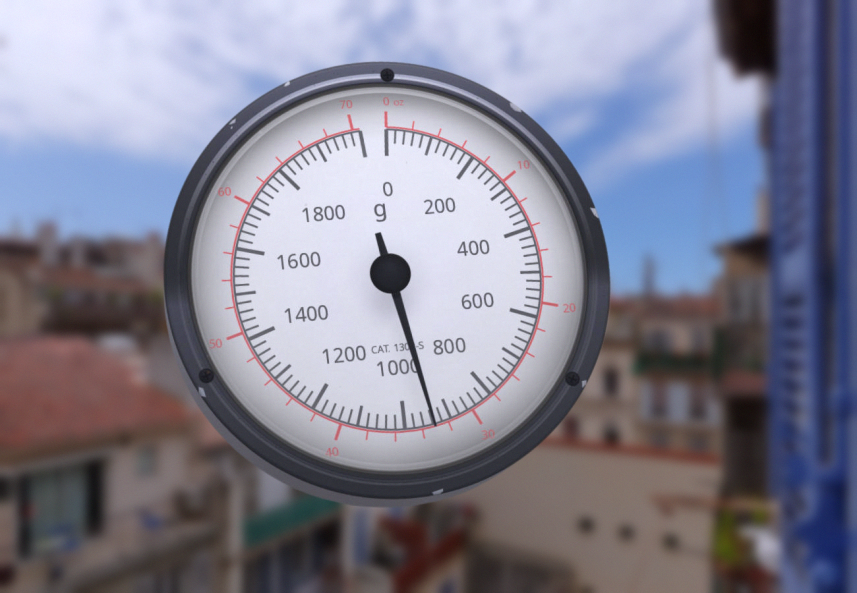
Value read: 940 g
